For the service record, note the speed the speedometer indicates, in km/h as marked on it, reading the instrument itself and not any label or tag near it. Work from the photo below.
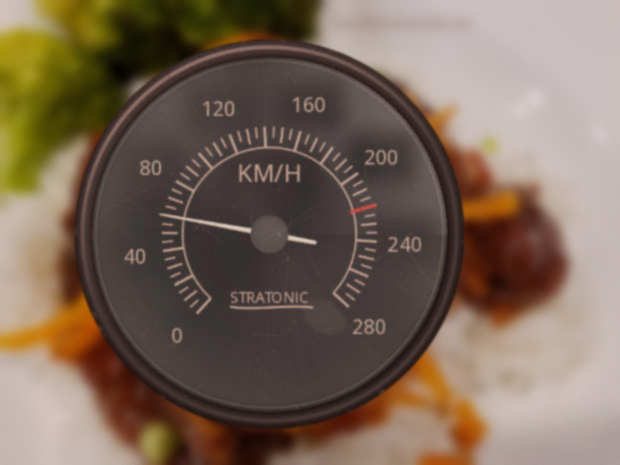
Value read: 60 km/h
